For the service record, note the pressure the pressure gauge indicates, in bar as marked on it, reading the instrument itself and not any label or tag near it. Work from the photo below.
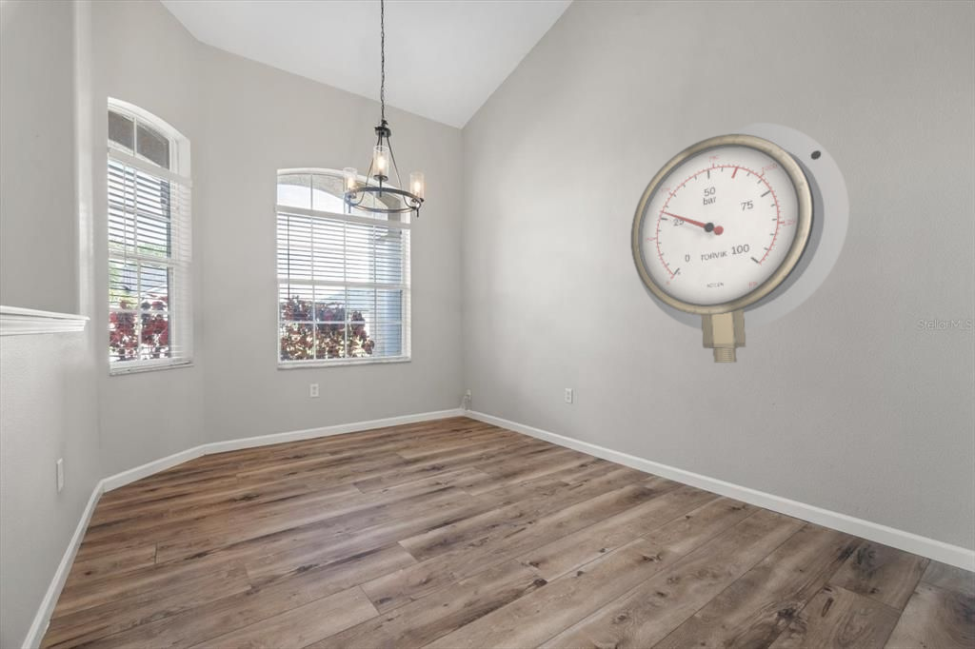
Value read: 27.5 bar
